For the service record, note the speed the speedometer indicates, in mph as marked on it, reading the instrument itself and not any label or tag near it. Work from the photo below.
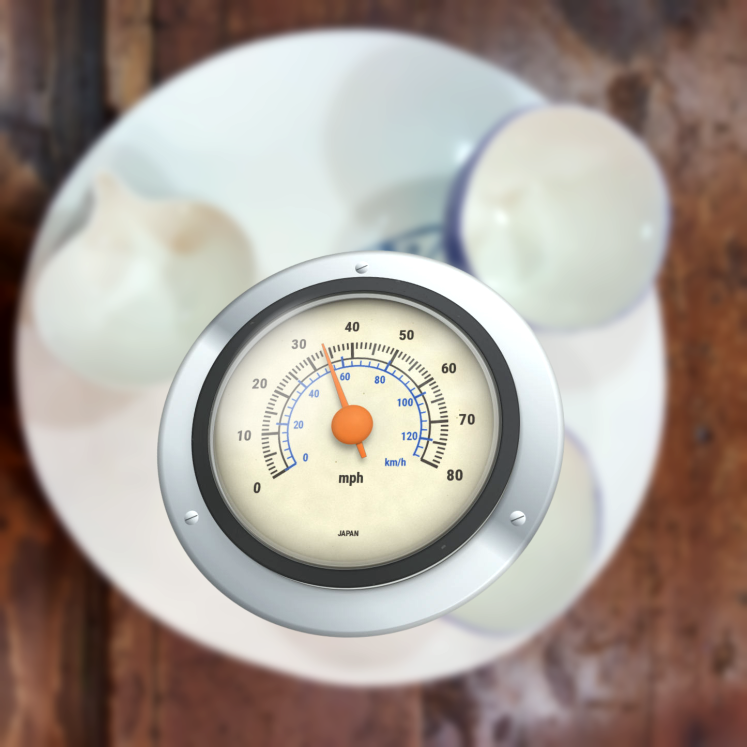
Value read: 34 mph
